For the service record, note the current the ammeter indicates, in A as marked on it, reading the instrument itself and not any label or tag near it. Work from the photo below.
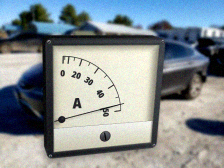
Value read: 47.5 A
